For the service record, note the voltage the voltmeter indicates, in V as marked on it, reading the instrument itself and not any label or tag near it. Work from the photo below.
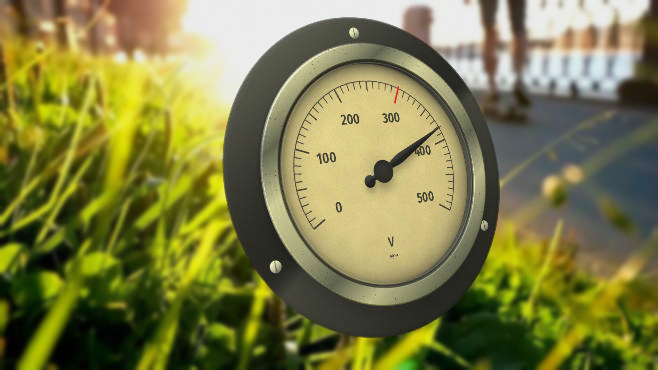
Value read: 380 V
